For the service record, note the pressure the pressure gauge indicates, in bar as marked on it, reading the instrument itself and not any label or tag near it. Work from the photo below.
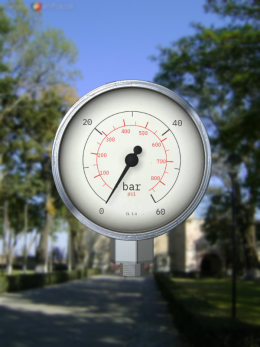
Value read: 0 bar
